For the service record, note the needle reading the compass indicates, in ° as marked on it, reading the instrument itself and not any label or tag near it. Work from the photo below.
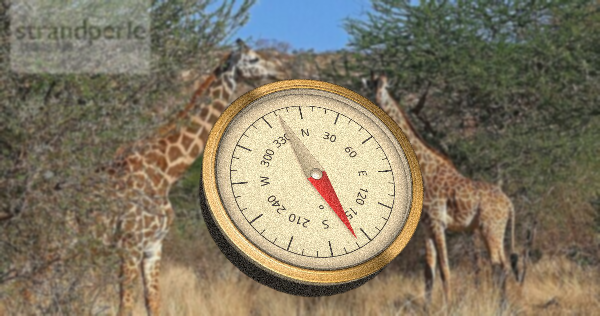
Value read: 160 °
